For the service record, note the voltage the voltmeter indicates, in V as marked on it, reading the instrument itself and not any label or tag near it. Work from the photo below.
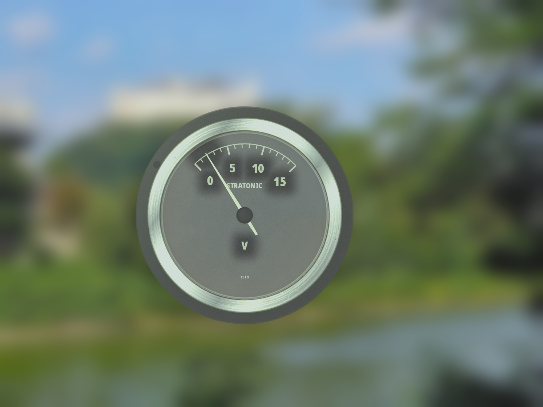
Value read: 2 V
